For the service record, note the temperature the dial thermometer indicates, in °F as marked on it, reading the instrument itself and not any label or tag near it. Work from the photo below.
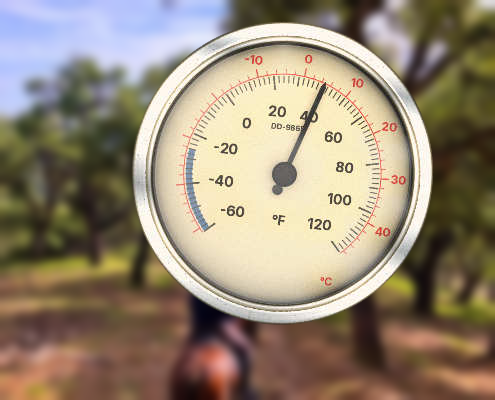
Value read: 40 °F
